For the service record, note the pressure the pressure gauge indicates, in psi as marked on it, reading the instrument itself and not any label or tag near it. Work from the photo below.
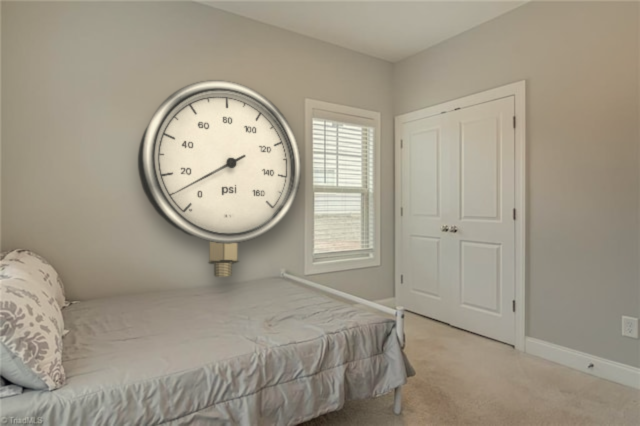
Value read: 10 psi
